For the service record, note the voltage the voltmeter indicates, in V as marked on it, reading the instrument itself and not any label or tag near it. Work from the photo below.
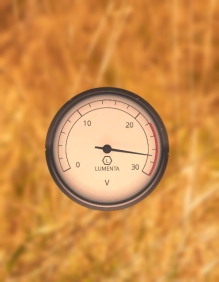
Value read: 27 V
